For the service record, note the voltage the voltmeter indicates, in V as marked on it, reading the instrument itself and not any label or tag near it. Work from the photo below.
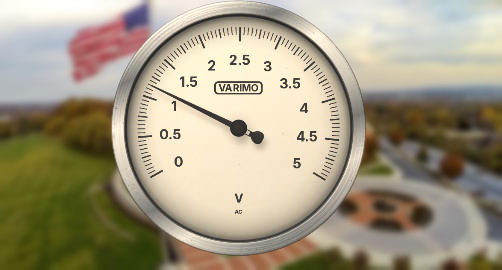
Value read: 1.15 V
